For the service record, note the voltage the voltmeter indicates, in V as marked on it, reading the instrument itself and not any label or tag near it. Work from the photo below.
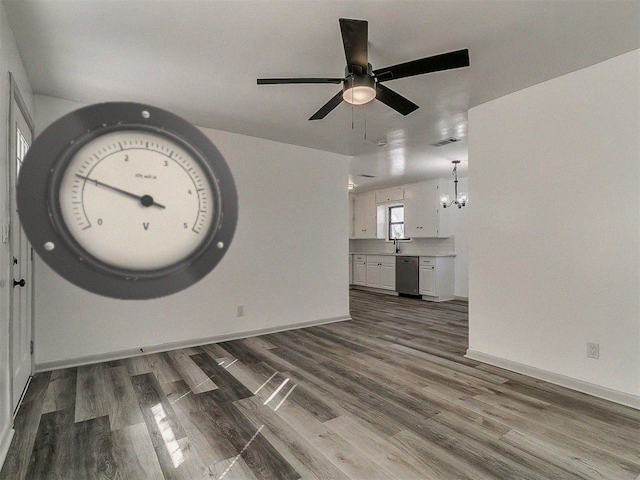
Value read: 1 V
